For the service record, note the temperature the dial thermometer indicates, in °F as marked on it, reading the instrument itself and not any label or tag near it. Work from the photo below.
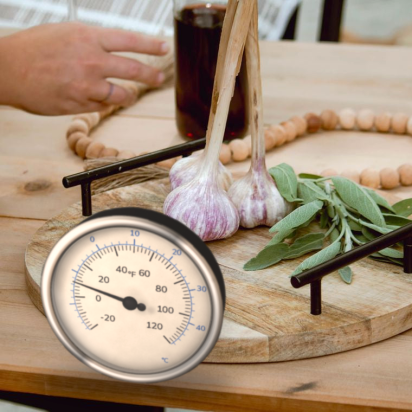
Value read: 10 °F
